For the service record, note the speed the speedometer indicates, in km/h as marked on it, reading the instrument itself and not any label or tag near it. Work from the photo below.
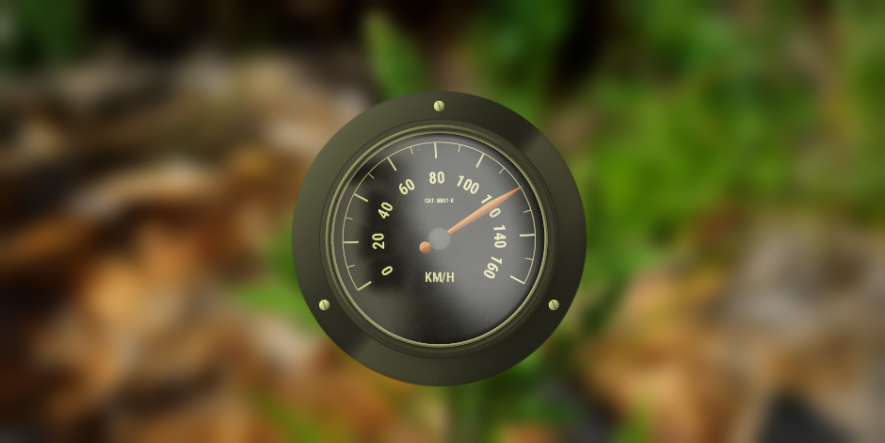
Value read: 120 km/h
